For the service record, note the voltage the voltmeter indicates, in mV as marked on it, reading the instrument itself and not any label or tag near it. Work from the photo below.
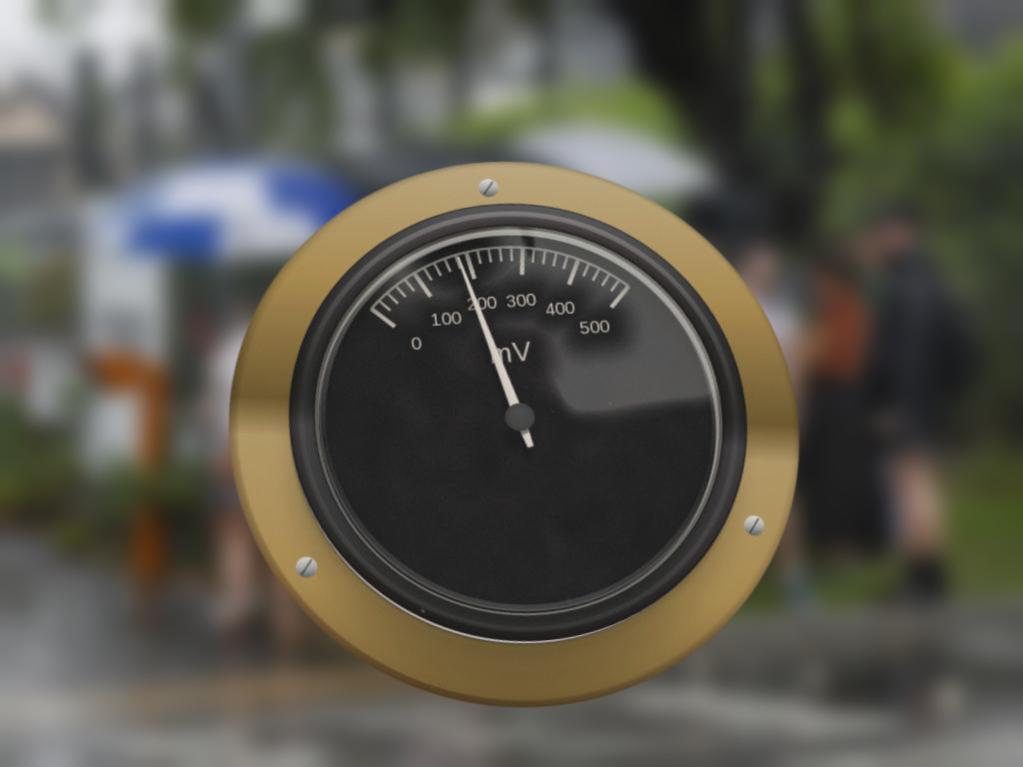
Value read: 180 mV
